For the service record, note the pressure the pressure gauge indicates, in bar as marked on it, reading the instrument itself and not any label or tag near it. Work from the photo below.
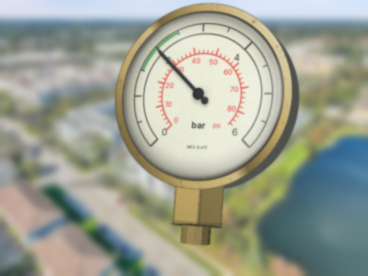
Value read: 2 bar
